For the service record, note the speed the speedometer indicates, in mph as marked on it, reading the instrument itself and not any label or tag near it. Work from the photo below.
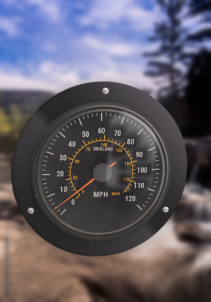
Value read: 4 mph
